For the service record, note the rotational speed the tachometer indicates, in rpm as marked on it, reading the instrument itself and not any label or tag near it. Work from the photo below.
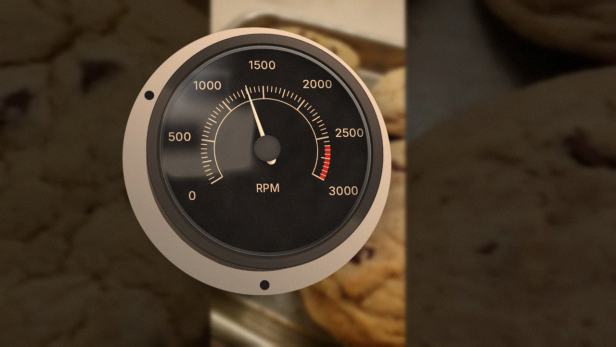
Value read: 1300 rpm
